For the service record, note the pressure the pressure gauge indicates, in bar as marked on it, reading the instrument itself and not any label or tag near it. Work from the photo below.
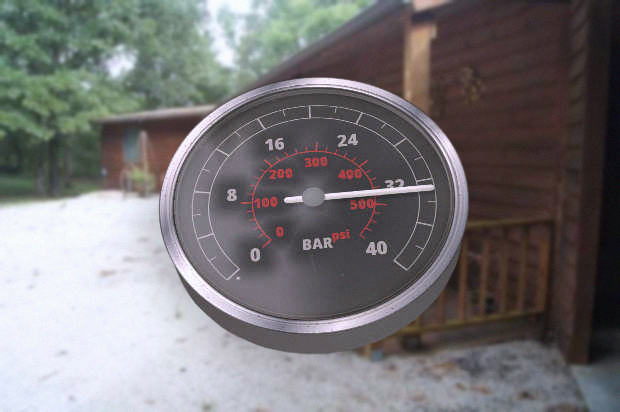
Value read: 33 bar
